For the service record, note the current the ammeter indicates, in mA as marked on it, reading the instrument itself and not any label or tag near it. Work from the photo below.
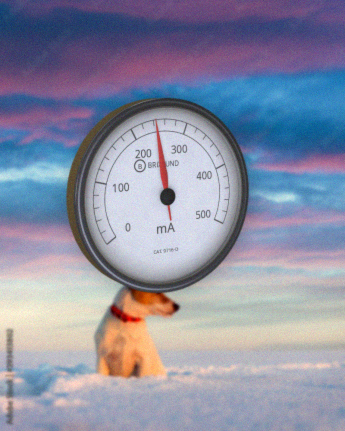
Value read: 240 mA
